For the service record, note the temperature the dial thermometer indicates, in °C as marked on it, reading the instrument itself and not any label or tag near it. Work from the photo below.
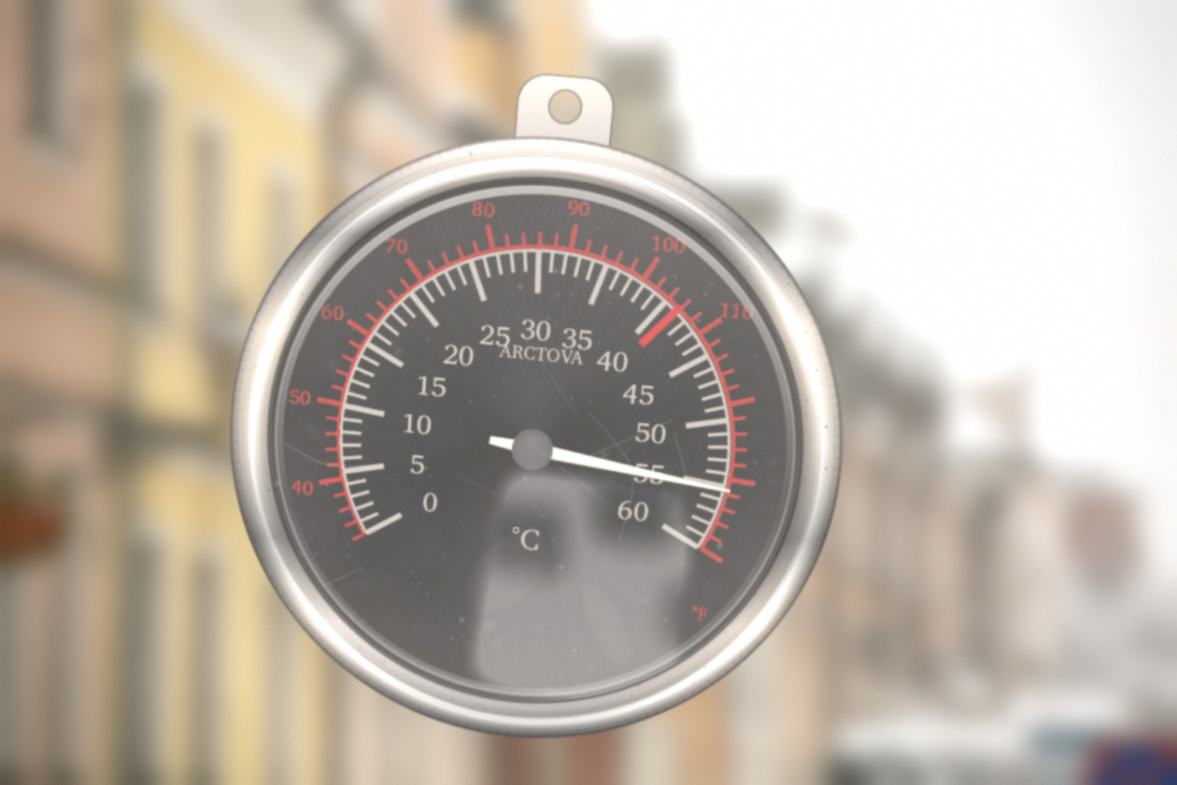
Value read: 55 °C
